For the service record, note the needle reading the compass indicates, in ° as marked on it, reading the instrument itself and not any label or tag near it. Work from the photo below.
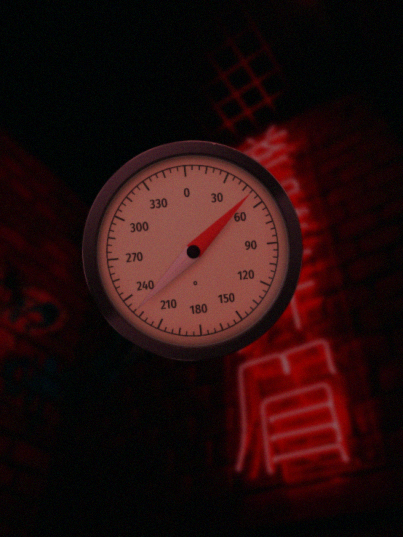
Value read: 50 °
